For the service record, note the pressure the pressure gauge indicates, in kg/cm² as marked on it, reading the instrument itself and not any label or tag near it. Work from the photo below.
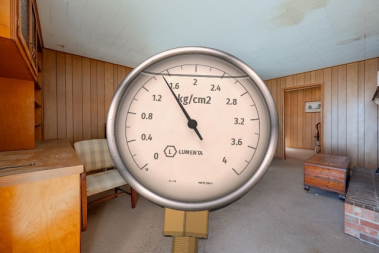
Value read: 1.5 kg/cm²
